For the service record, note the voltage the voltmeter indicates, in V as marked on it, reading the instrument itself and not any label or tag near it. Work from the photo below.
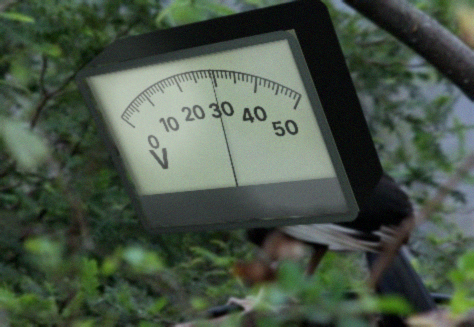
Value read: 30 V
